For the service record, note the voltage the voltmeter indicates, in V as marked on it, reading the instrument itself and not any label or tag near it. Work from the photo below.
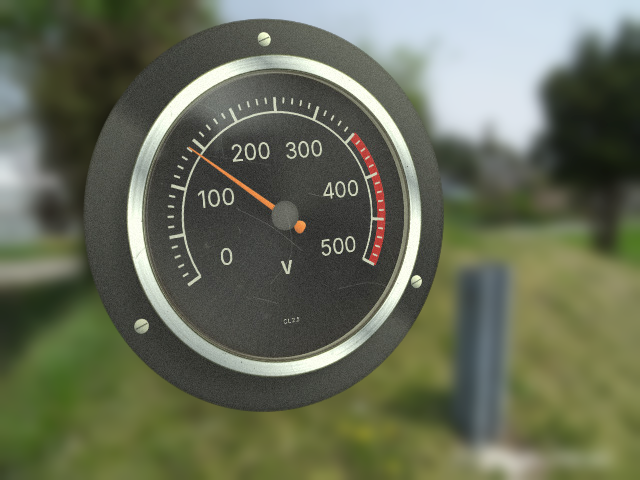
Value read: 140 V
